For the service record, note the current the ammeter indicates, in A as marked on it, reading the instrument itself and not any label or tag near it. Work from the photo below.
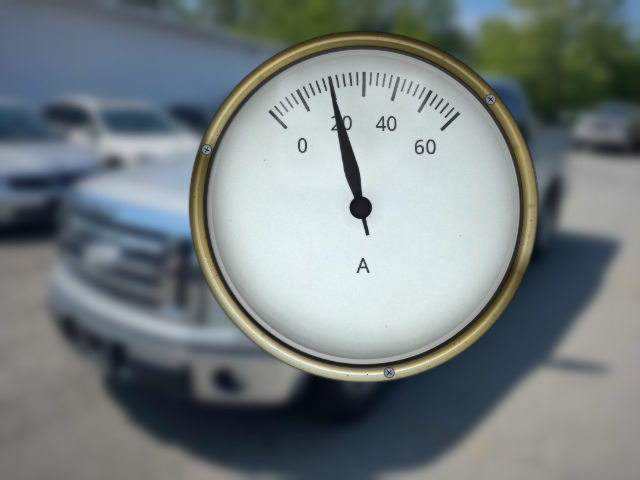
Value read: 20 A
